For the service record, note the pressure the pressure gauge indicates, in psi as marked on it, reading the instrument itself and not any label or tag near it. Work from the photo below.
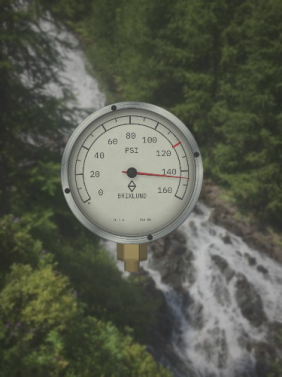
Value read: 145 psi
